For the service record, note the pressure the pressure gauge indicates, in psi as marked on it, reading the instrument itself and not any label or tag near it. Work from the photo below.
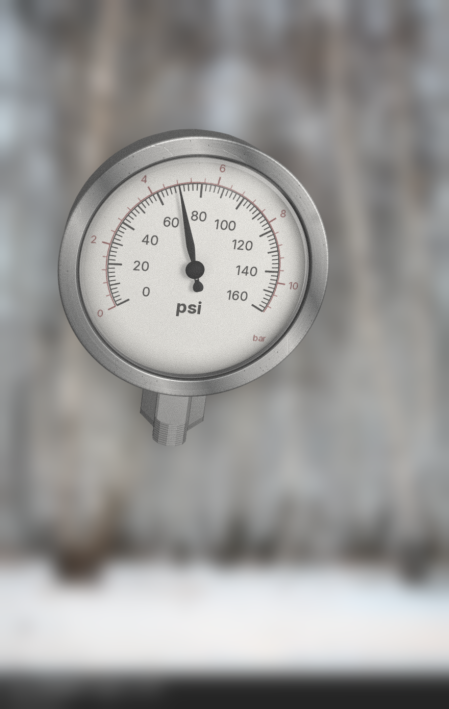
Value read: 70 psi
